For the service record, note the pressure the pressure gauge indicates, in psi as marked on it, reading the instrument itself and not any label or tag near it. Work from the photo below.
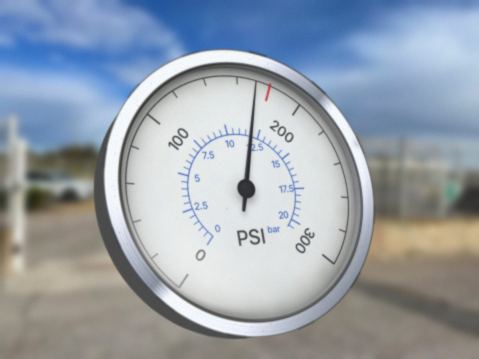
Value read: 170 psi
